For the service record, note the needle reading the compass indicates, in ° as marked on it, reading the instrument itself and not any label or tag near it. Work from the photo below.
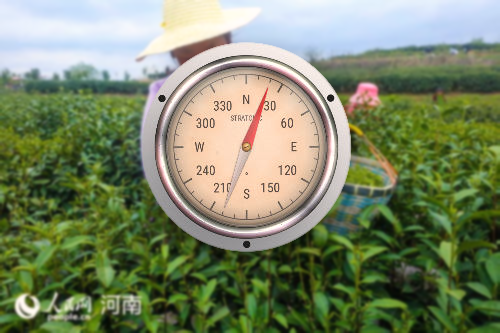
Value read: 20 °
